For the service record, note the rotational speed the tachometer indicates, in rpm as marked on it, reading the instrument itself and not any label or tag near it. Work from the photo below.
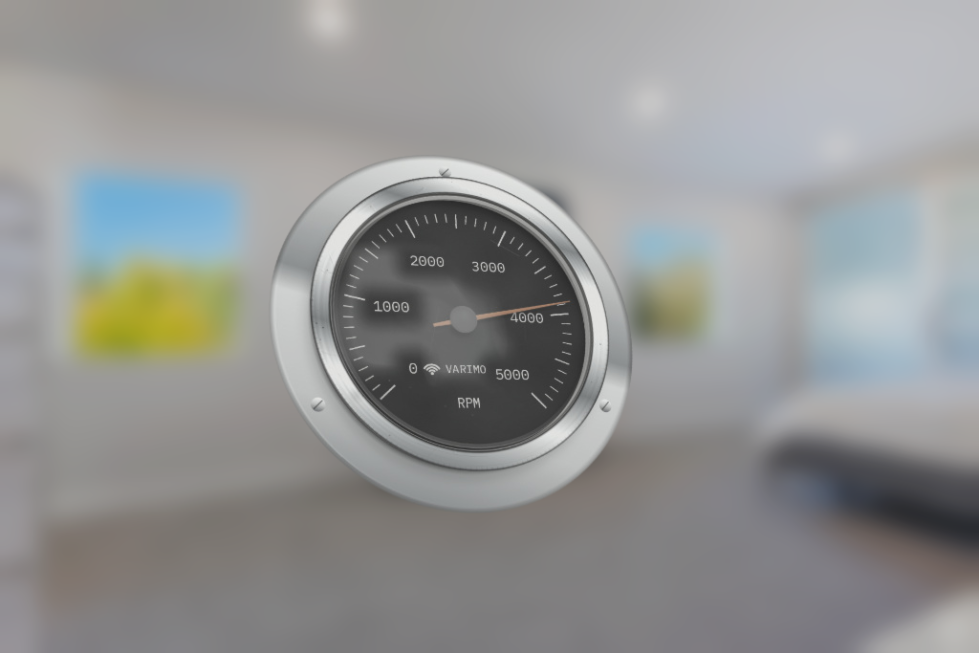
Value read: 3900 rpm
